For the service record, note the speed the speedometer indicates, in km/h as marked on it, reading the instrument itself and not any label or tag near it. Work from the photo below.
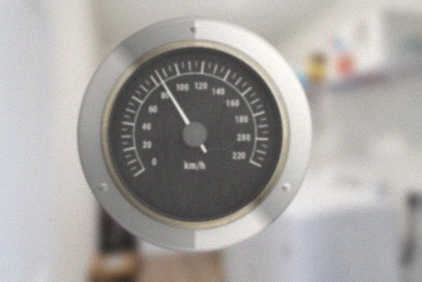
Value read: 85 km/h
